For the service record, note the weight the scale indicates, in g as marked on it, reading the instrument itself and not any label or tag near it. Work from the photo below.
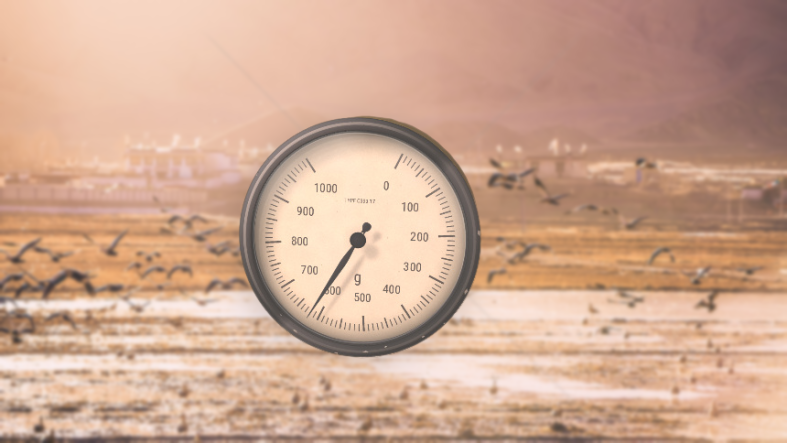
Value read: 620 g
